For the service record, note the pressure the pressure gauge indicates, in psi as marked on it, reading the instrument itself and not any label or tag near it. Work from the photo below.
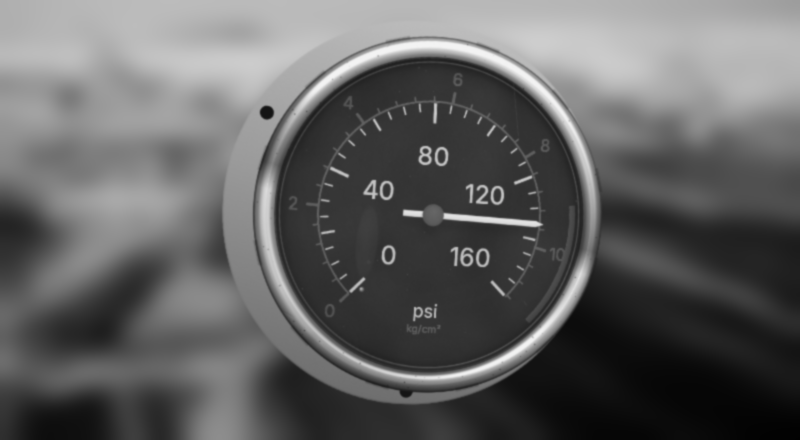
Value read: 135 psi
